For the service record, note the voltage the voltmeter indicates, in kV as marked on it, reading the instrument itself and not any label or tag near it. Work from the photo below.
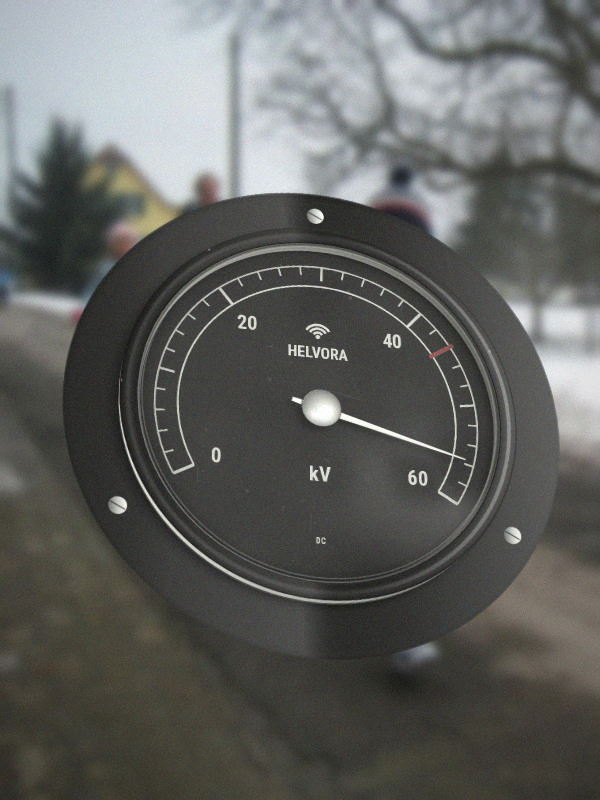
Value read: 56 kV
